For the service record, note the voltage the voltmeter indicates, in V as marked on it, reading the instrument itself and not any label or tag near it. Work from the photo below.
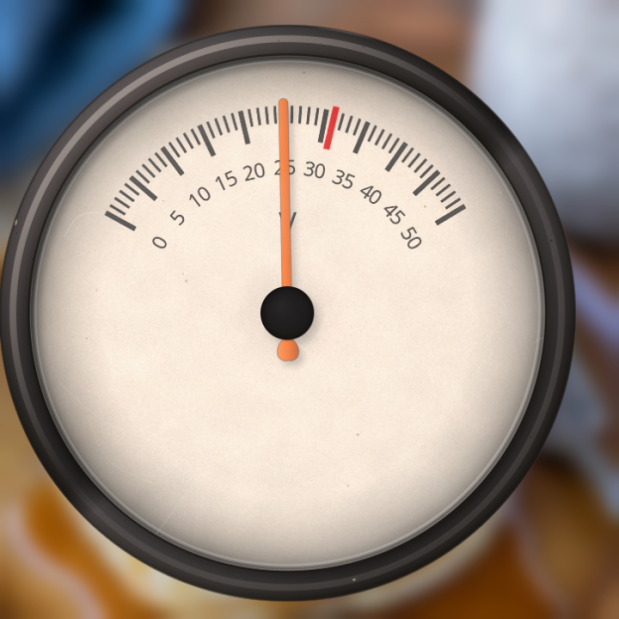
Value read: 25 V
